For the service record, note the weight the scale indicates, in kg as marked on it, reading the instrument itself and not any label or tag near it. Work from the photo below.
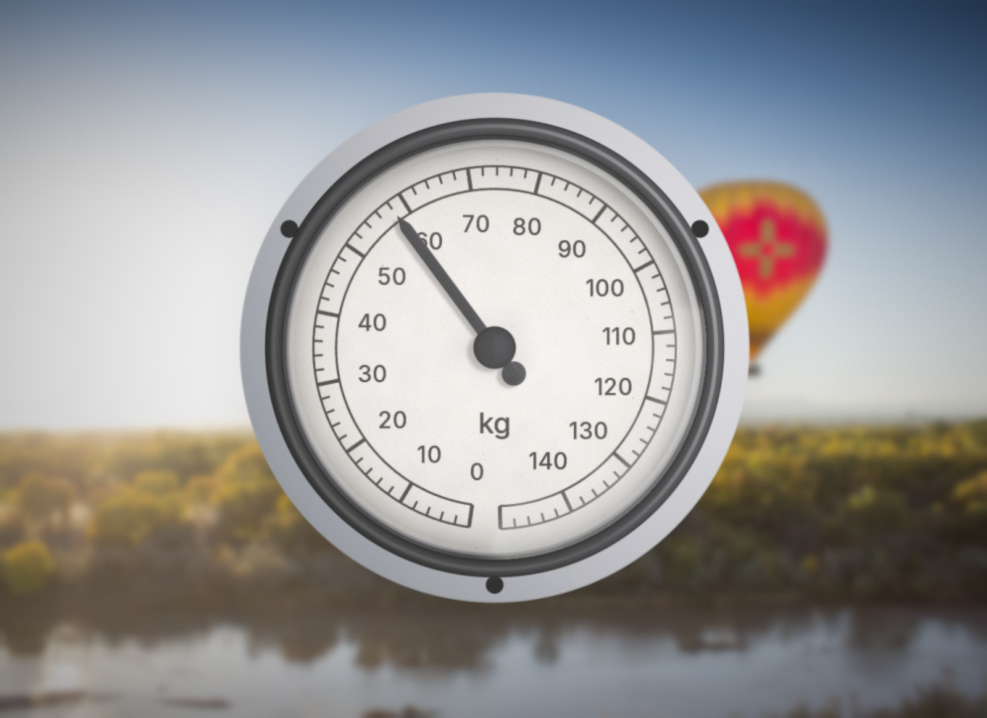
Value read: 58 kg
